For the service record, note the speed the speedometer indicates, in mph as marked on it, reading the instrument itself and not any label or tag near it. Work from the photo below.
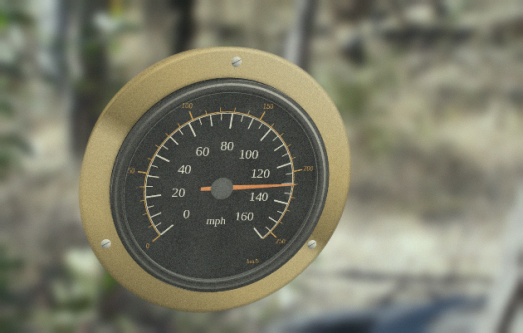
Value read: 130 mph
